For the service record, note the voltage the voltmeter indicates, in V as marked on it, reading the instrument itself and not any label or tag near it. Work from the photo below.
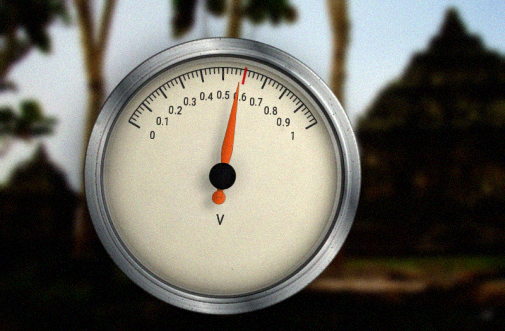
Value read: 0.58 V
